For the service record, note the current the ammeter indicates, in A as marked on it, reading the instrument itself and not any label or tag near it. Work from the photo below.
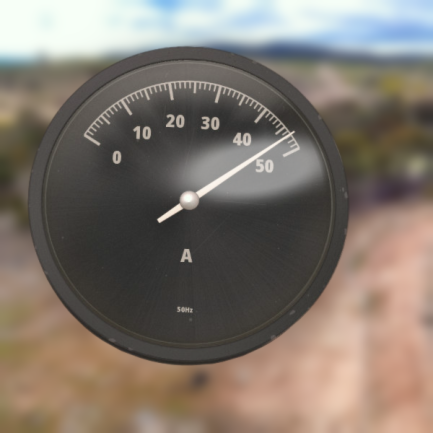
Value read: 47 A
